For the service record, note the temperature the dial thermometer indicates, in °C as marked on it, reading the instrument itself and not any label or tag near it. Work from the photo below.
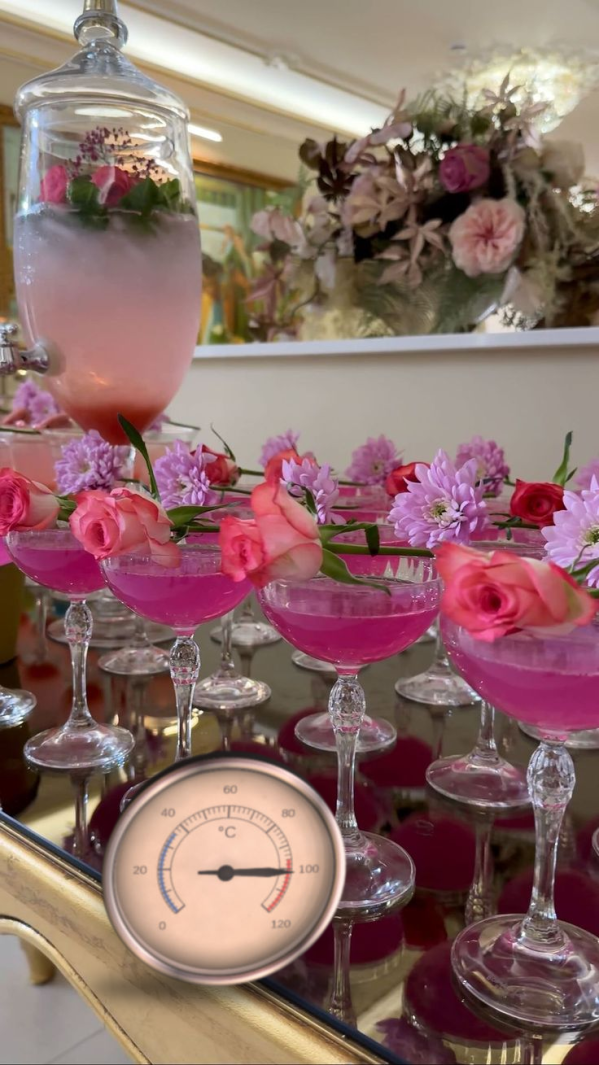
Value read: 100 °C
